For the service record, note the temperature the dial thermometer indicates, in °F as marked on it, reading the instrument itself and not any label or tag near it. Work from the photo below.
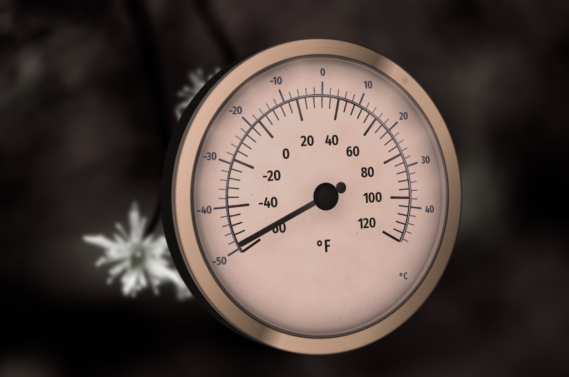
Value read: -56 °F
